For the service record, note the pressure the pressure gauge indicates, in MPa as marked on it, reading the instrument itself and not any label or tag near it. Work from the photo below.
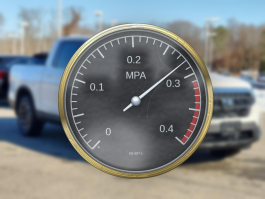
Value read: 0.28 MPa
